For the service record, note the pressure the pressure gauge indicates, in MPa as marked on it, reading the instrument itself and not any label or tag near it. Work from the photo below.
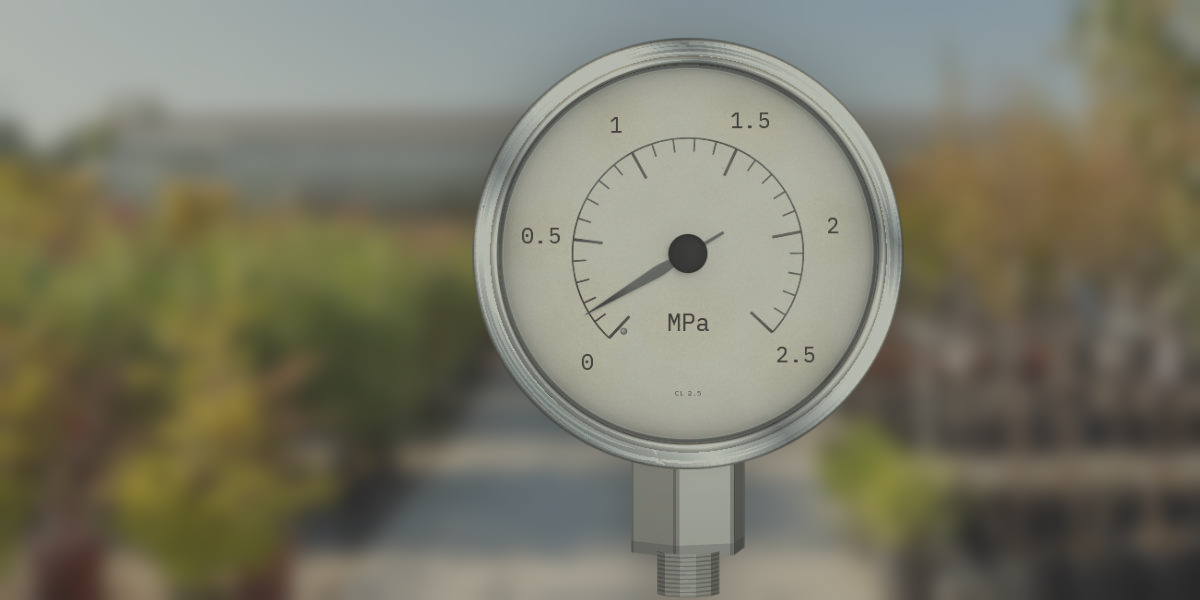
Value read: 0.15 MPa
